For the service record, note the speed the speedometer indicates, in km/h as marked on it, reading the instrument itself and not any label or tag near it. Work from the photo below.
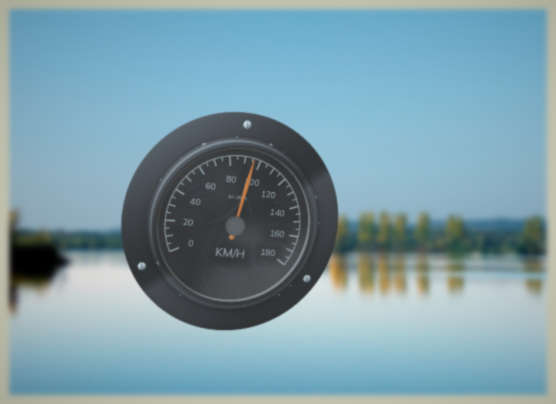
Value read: 95 km/h
